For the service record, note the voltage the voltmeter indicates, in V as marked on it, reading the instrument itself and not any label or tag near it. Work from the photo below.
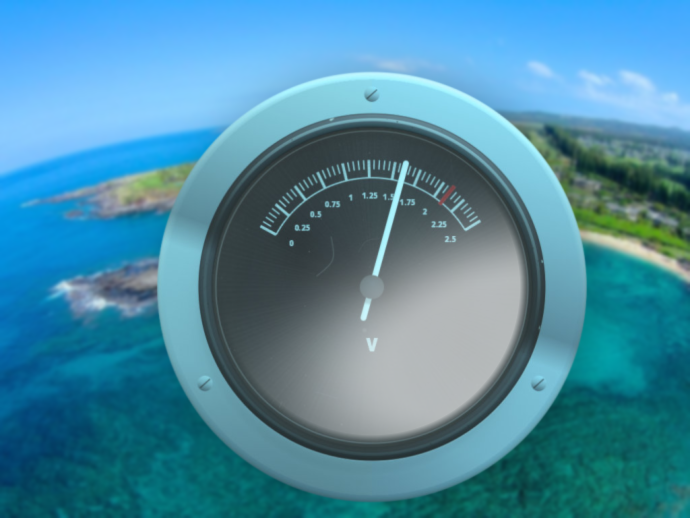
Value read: 1.6 V
